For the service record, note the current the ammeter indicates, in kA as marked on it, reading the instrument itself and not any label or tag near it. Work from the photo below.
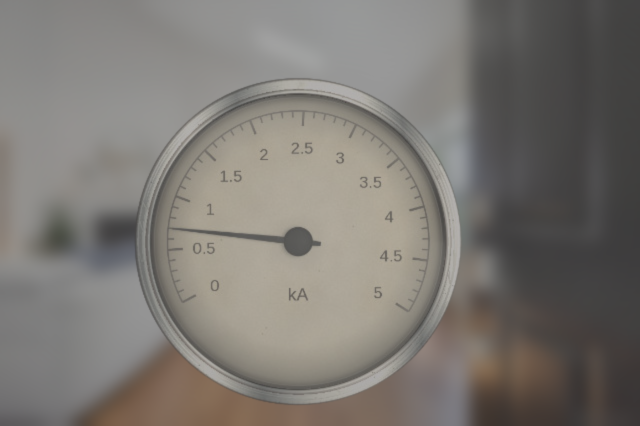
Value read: 0.7 kA
